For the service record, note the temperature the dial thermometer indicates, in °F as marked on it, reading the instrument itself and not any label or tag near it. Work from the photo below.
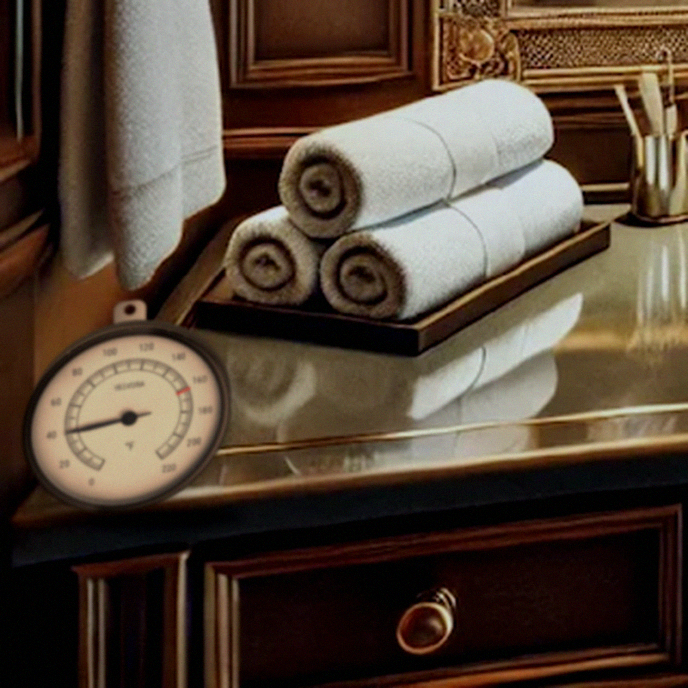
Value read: 40 °F
